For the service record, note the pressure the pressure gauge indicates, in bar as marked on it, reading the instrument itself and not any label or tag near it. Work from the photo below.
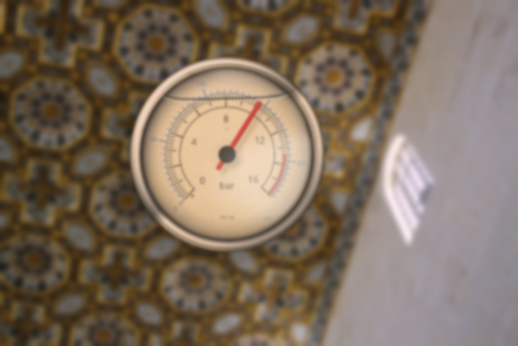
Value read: 10 bar
